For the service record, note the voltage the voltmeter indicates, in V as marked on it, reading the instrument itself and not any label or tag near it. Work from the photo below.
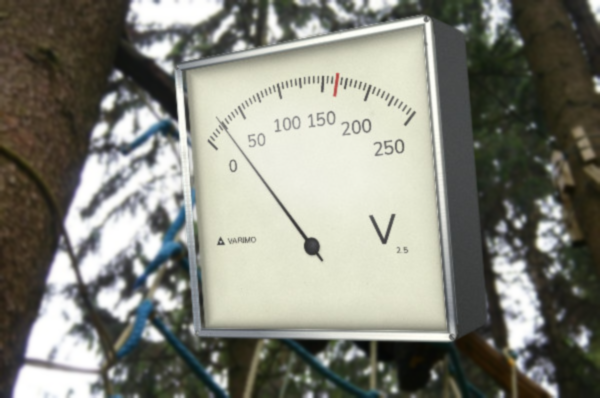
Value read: 25 V
